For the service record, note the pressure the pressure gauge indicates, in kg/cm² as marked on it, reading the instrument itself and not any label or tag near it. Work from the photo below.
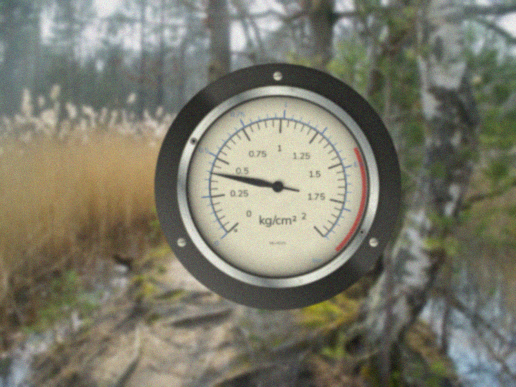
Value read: 0.4 kg/cm²
